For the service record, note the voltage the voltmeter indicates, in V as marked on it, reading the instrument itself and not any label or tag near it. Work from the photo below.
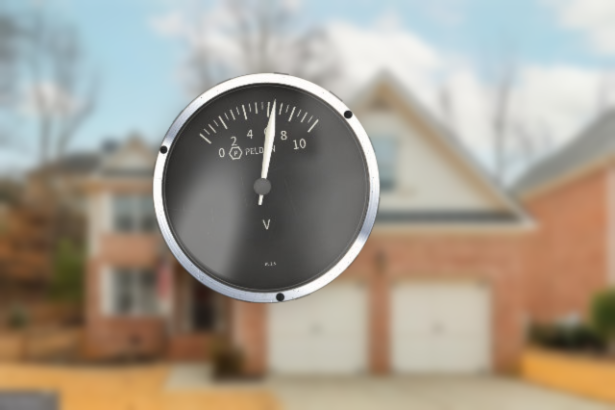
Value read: 6.5 V
